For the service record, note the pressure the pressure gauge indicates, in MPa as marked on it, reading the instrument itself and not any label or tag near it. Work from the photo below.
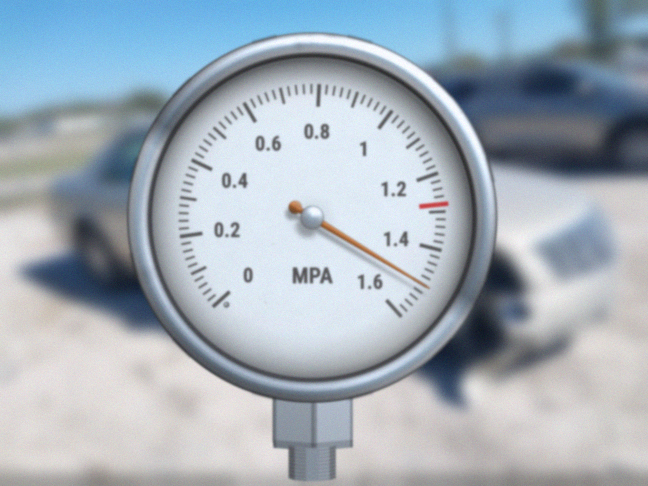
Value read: 1.5 MPa
